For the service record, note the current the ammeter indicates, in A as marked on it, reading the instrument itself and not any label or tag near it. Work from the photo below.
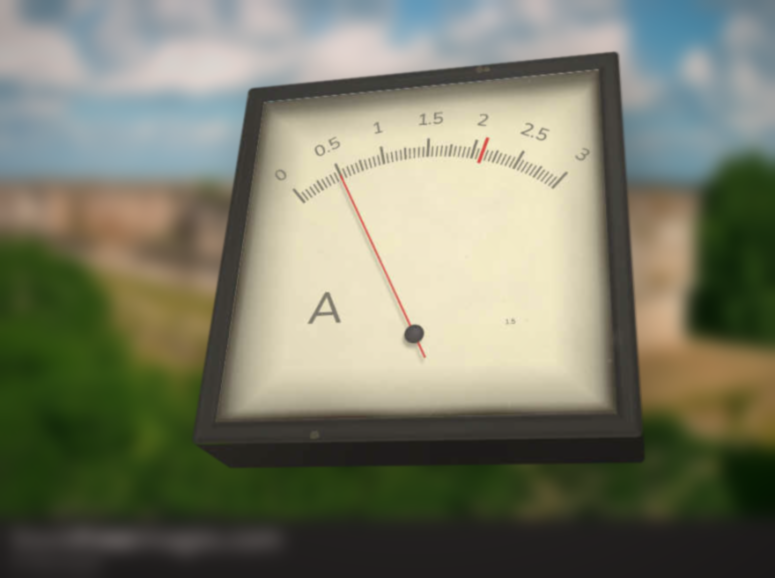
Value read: 0.5 A
